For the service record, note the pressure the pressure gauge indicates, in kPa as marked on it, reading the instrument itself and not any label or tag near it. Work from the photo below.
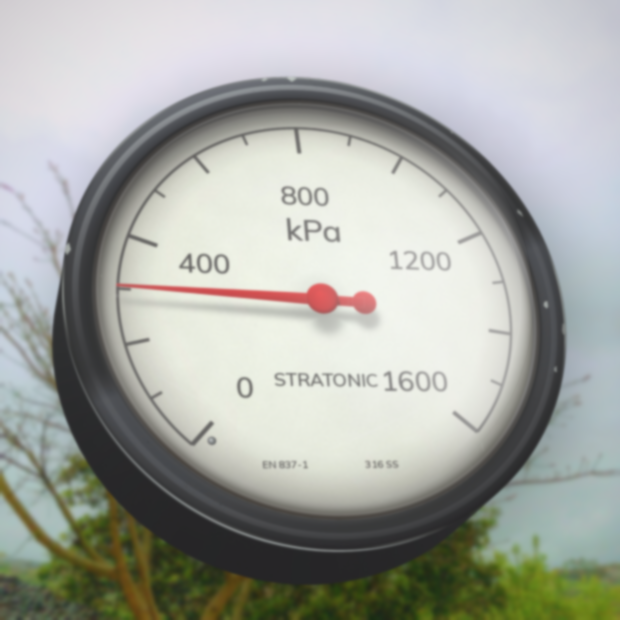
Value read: 300 kPa
